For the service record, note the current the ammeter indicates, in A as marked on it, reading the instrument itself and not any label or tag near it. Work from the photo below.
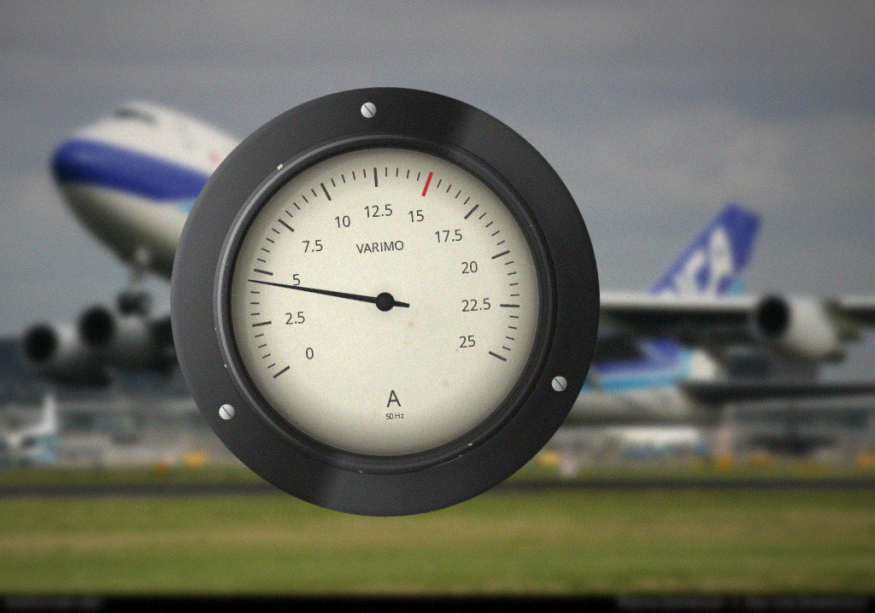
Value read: 4.5 A
